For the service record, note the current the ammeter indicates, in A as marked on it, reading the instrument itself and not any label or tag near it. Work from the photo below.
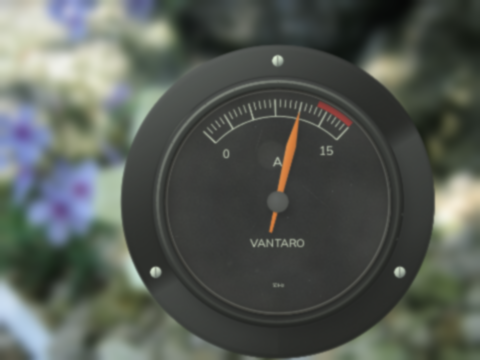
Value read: 10 A
